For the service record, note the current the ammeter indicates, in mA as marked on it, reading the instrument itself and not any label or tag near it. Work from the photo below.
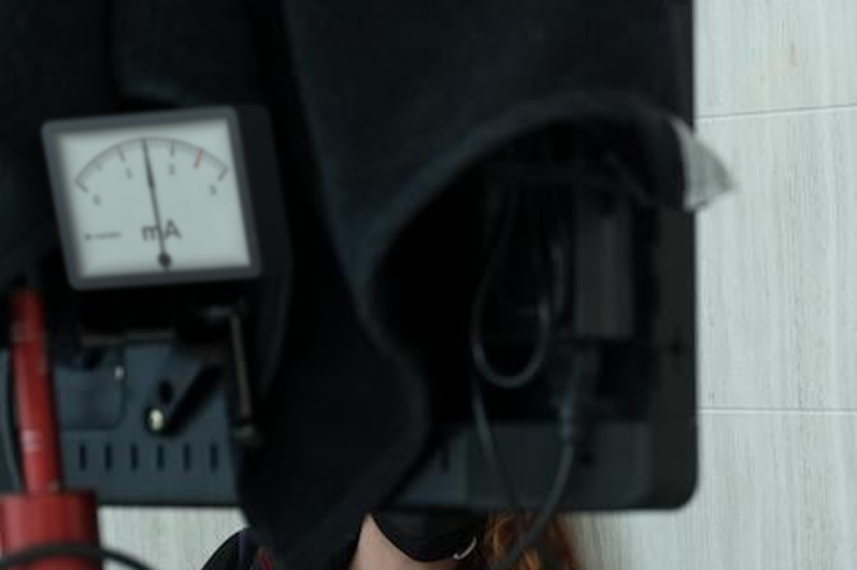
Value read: 1.5 mA
